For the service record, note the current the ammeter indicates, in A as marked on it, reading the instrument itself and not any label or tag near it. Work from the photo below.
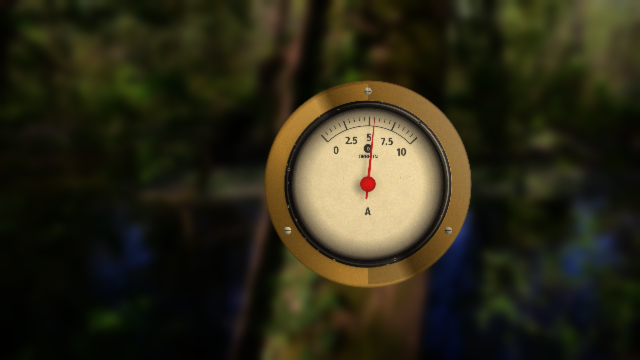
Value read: 5.5 A
